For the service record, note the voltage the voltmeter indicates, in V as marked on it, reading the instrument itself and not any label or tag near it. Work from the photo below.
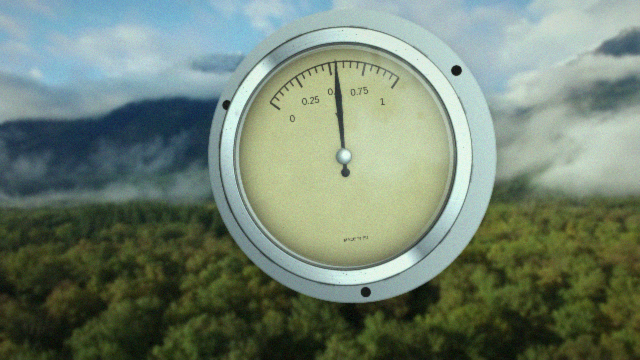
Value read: 0.55 V
